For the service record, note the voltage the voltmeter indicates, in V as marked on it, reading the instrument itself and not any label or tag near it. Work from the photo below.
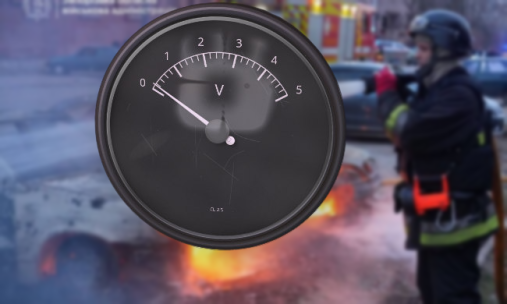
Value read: 0.2 V
